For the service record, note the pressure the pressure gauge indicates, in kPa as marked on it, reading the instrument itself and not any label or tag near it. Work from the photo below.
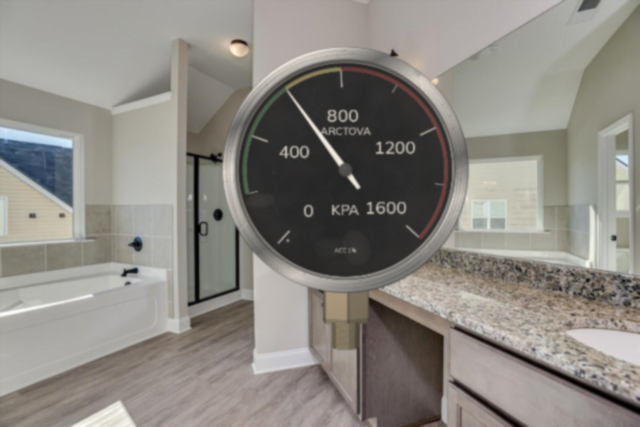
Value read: 600 kPa
